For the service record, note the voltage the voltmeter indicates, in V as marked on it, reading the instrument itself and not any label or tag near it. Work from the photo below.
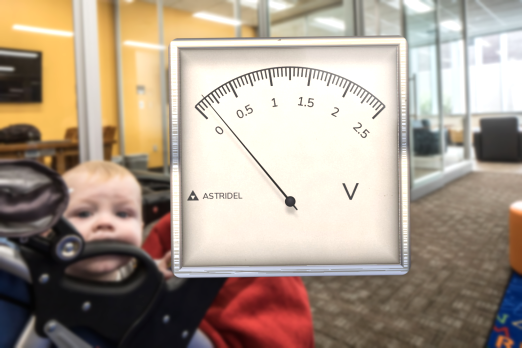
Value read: 0.15 V
